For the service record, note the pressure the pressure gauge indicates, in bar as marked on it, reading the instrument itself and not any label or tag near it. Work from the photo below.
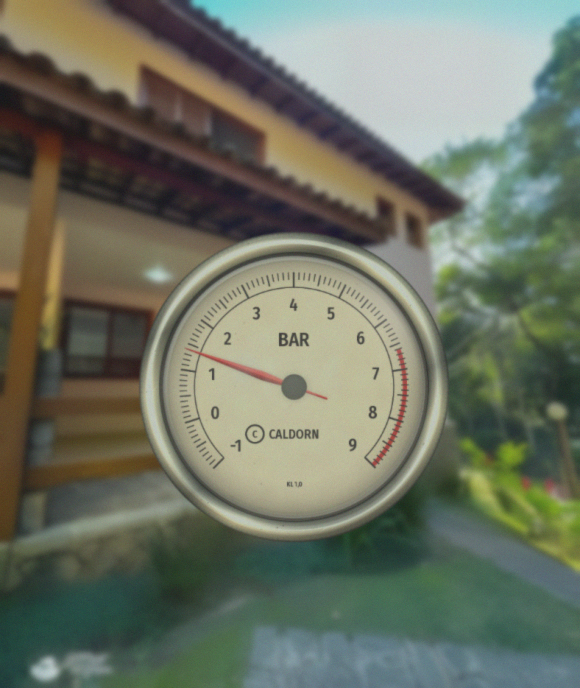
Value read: 1.4 bar
